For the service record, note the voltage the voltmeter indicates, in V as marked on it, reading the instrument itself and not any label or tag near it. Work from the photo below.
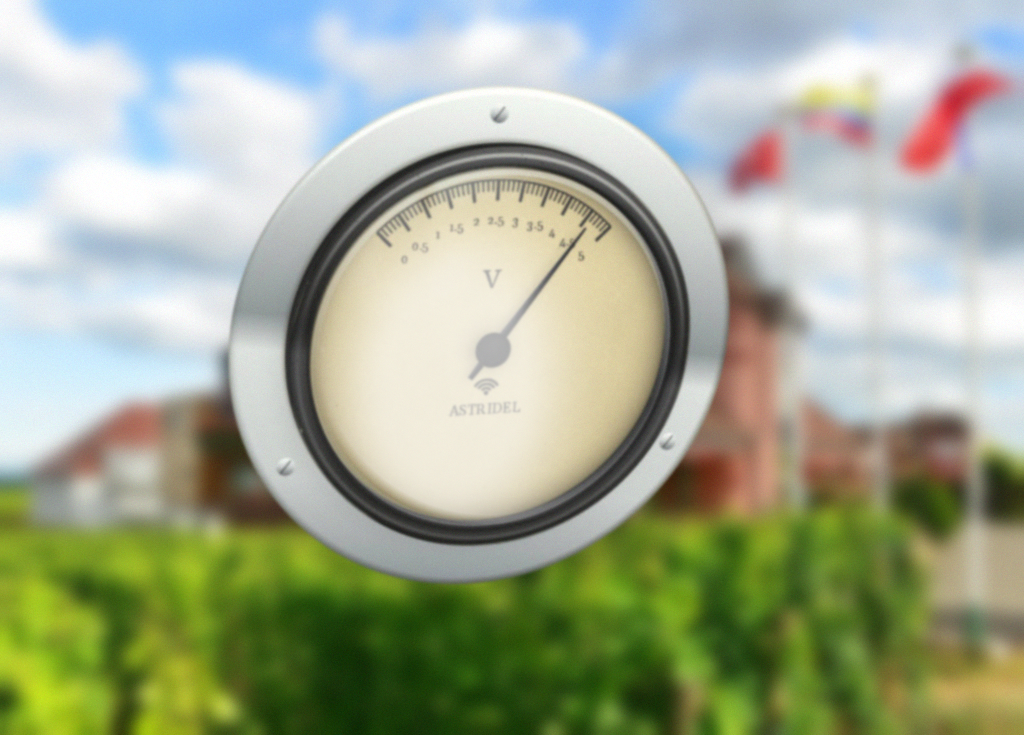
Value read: 4.5 V
